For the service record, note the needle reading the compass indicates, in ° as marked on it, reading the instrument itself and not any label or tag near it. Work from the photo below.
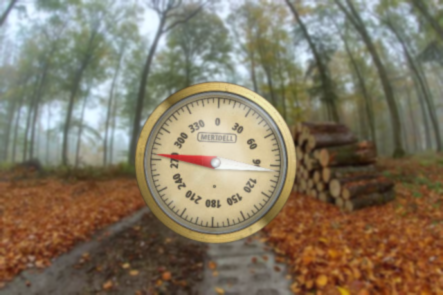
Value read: 275 °
